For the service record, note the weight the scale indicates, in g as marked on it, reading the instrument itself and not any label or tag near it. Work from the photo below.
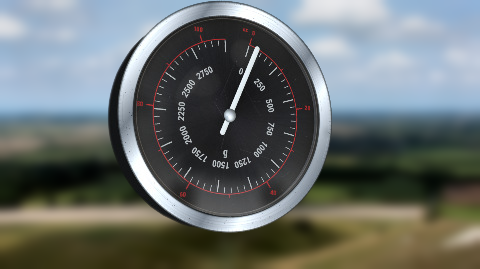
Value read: 50 g
